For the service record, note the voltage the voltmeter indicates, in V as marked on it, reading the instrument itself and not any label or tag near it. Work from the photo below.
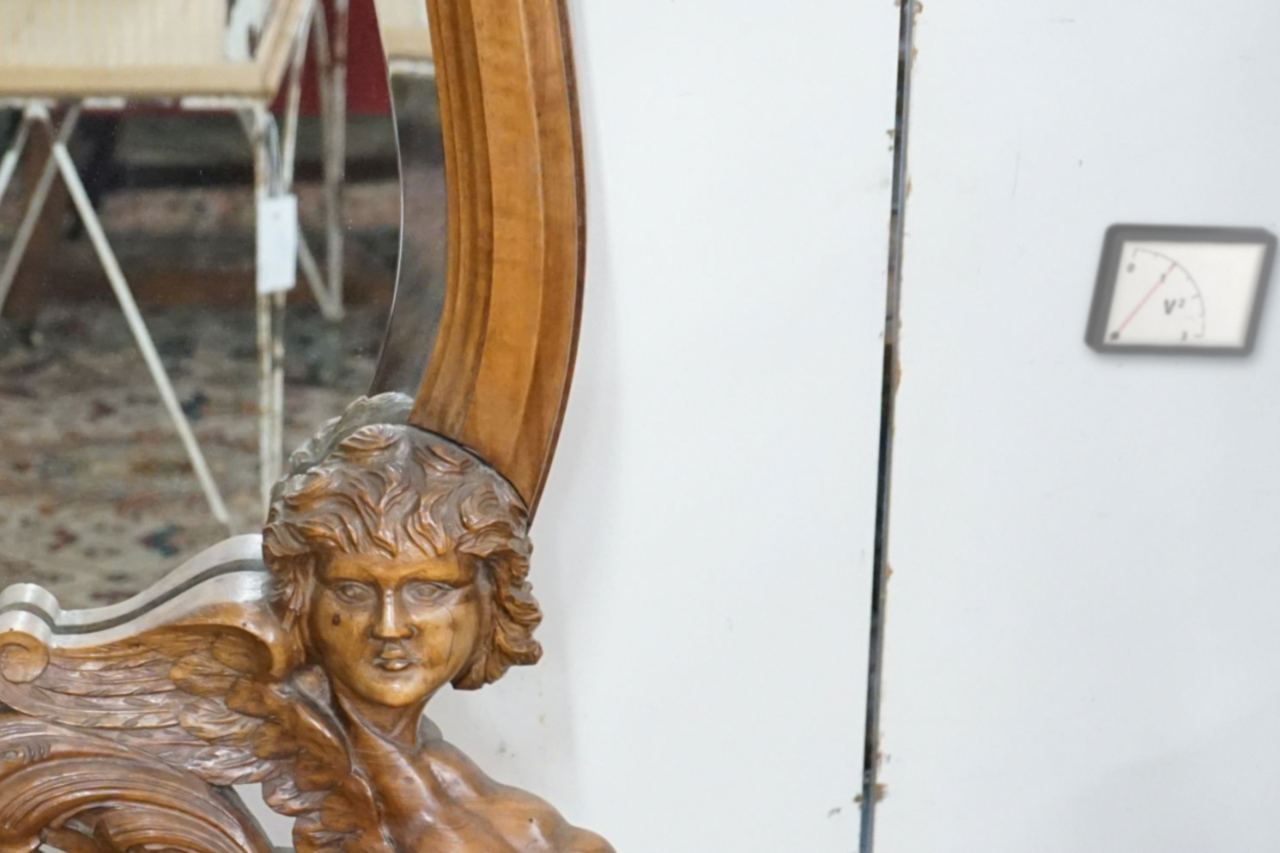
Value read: 1 V
